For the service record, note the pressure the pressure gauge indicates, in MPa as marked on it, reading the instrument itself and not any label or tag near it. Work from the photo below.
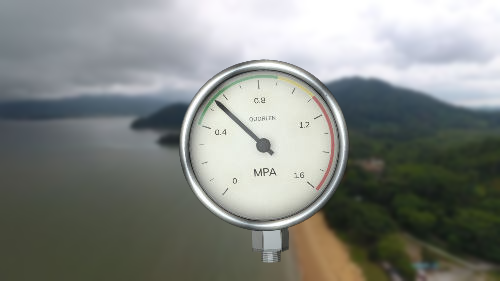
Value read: 0.55 MPa
